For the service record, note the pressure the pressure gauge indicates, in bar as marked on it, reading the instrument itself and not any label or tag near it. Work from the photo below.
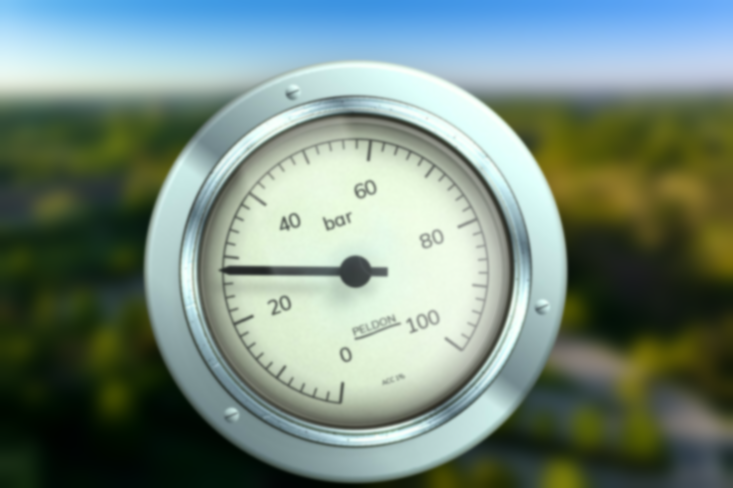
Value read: 28 bar
